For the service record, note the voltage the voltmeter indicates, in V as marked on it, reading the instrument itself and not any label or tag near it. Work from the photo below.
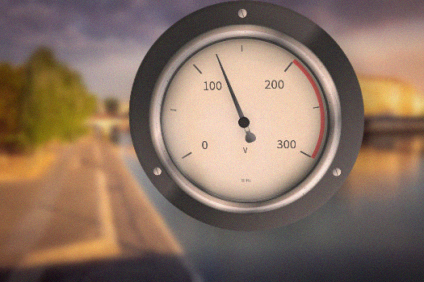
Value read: 125 V
